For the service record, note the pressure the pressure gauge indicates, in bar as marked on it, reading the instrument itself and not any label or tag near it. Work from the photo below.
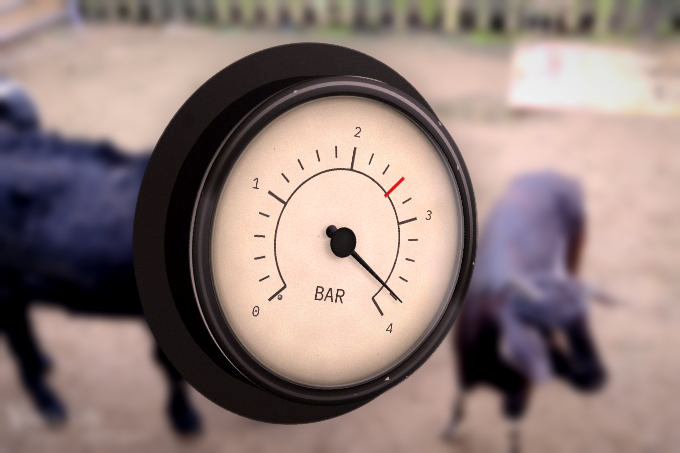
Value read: 3.8 bar
